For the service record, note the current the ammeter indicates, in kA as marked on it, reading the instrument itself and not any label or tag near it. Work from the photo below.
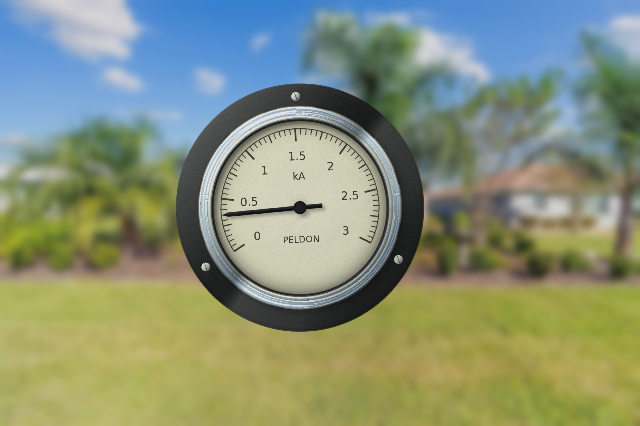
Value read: 0.35 kA
